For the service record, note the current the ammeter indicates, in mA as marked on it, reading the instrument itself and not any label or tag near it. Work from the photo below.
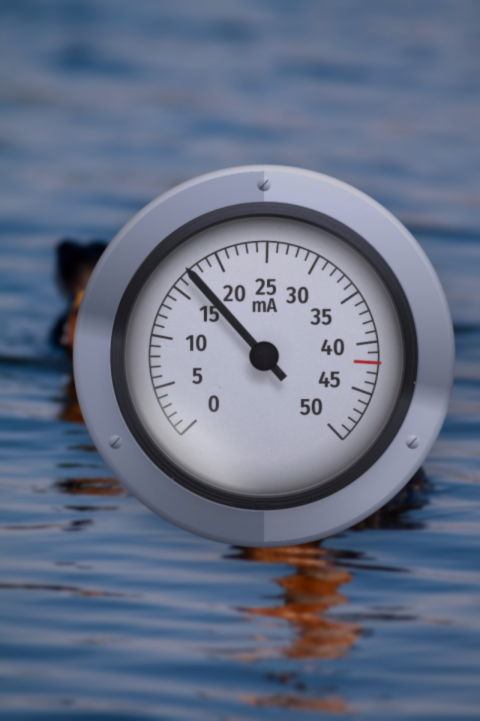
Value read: 17 mA
